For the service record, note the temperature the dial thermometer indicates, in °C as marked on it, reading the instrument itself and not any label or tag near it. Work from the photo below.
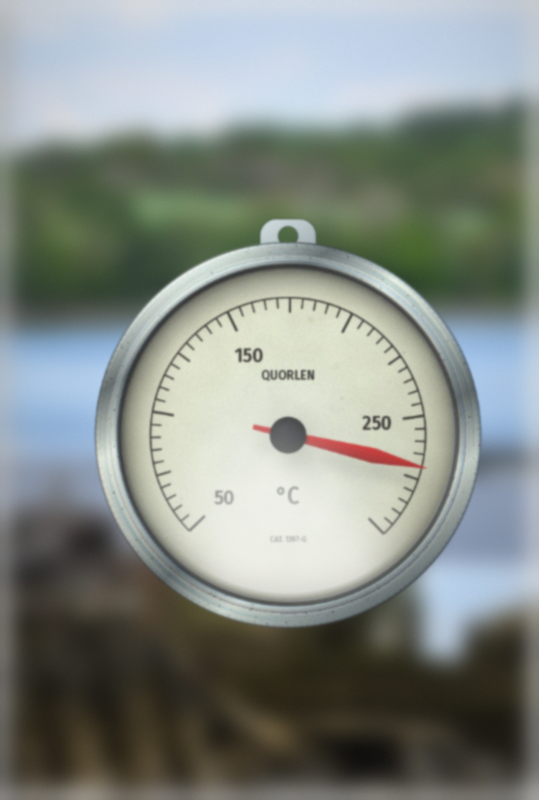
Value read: 270 °C
